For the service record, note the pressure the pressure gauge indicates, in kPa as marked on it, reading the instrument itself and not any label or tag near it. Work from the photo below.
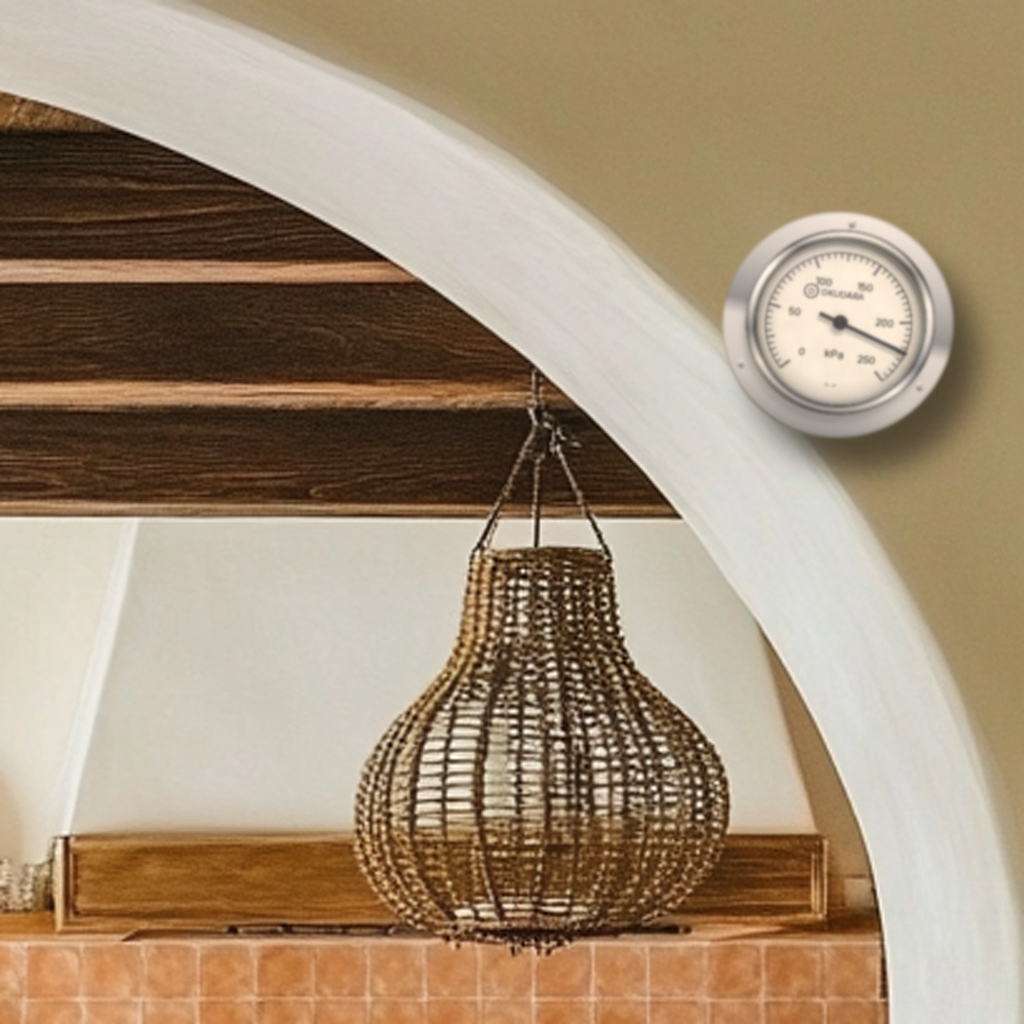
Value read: 225 kPa
